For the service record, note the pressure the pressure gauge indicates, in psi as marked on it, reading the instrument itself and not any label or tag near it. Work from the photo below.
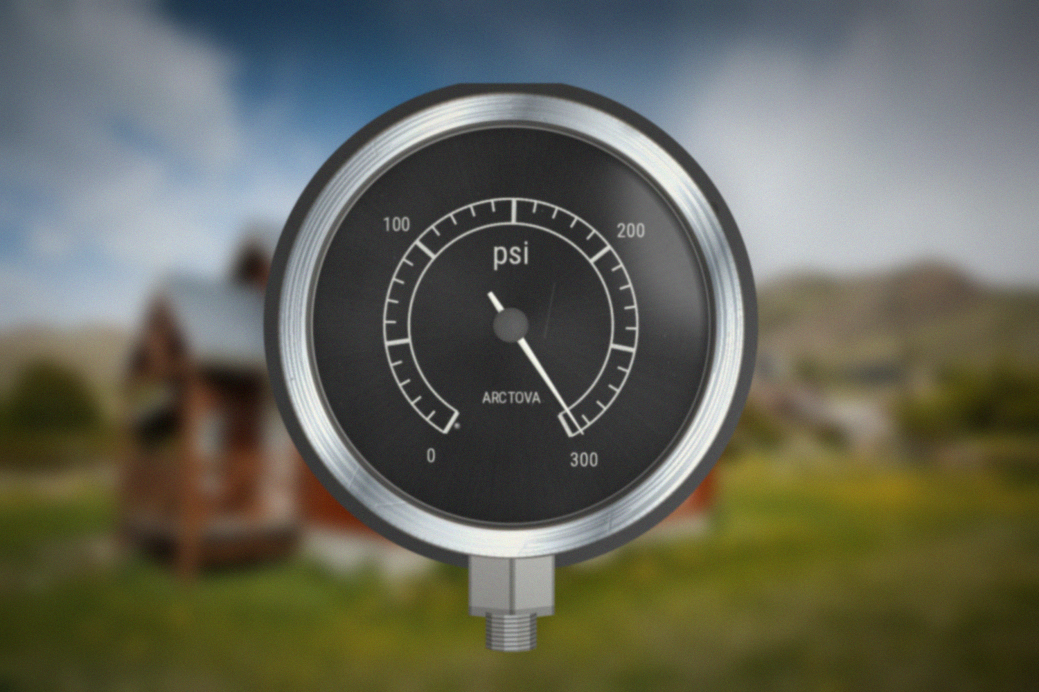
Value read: 295 psi
